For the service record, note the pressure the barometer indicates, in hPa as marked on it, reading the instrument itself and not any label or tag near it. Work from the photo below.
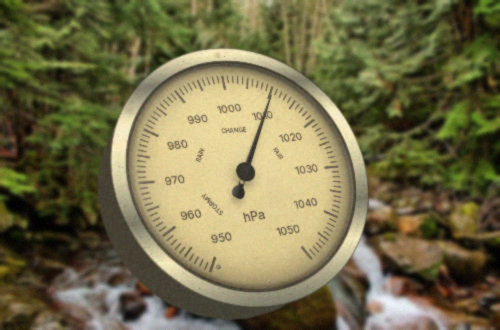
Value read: 1010 hPa
